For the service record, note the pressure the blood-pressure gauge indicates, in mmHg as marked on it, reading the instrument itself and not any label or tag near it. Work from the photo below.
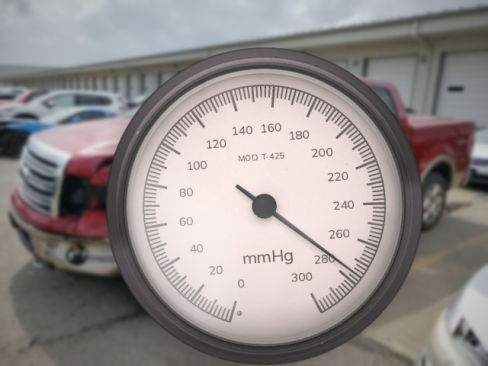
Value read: 276 mmHg
